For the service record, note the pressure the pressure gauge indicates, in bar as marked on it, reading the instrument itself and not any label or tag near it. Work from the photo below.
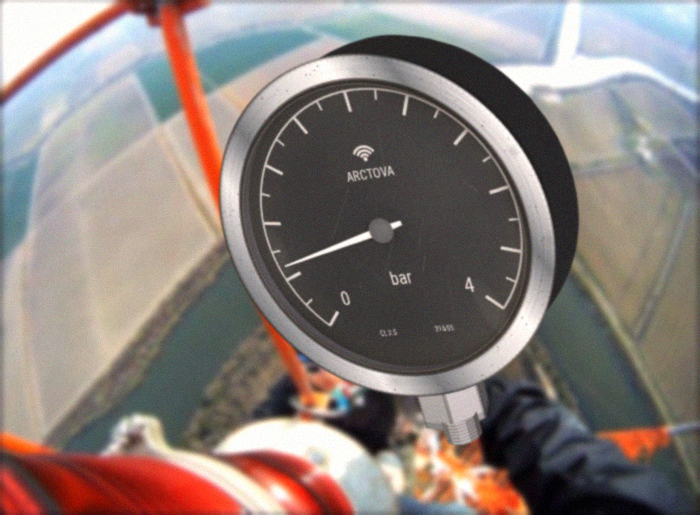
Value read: 0.5 bar
